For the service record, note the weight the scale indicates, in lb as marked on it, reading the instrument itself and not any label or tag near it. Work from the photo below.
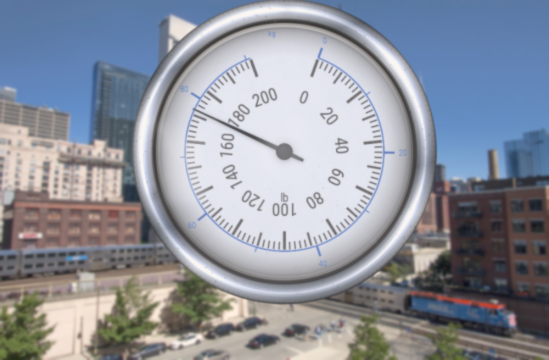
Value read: 172 lb
